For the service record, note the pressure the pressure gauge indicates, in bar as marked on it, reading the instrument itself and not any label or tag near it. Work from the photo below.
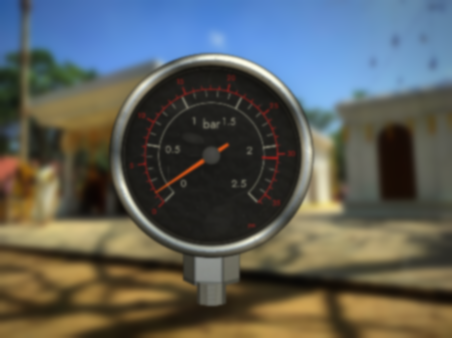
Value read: 0.1 bar
